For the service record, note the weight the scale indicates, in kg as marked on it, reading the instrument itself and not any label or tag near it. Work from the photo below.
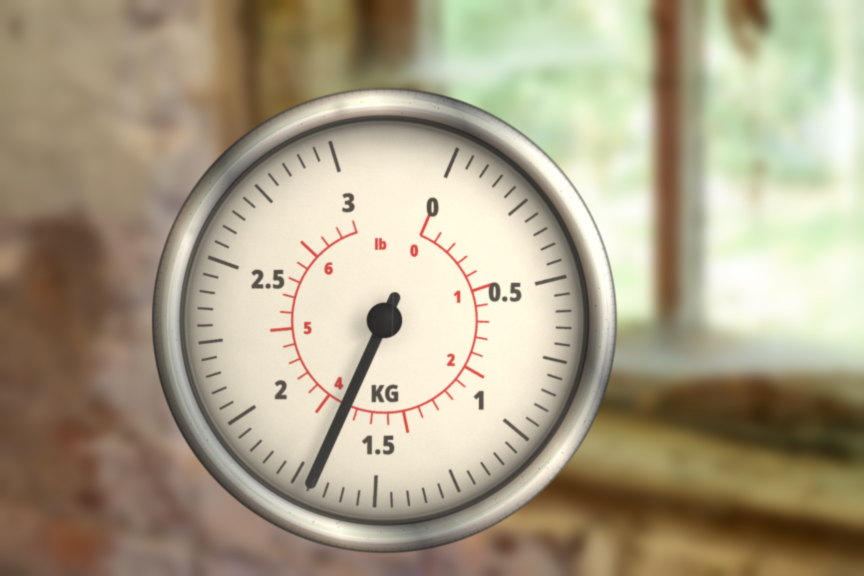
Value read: 1.7 kg
